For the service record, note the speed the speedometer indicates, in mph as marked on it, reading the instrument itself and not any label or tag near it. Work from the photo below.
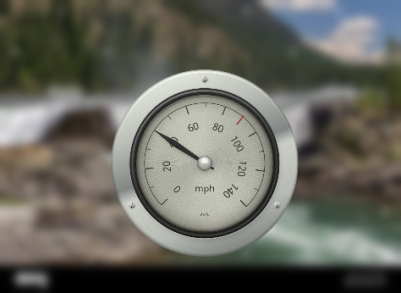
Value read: 40 mph
